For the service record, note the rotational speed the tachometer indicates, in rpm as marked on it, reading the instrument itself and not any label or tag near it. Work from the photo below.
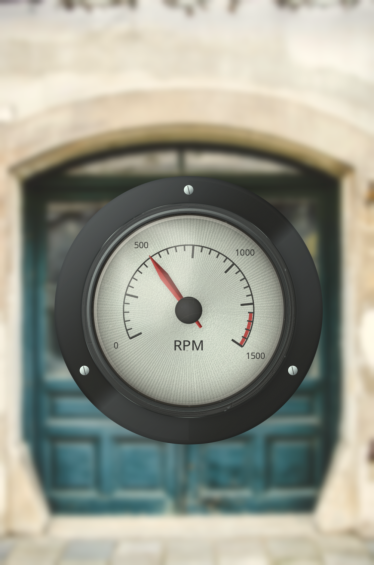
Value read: 500 rpm
